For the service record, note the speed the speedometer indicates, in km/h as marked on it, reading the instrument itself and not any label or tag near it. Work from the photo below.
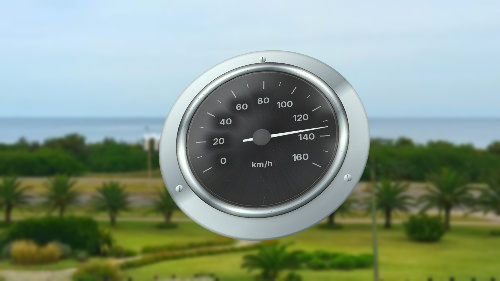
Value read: 135 km/h
